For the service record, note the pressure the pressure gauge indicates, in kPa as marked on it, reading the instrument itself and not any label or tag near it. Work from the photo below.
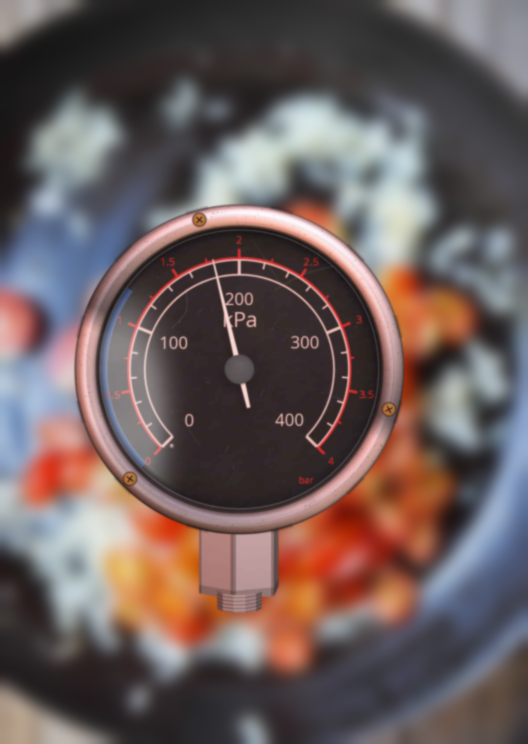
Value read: 180 kPa
